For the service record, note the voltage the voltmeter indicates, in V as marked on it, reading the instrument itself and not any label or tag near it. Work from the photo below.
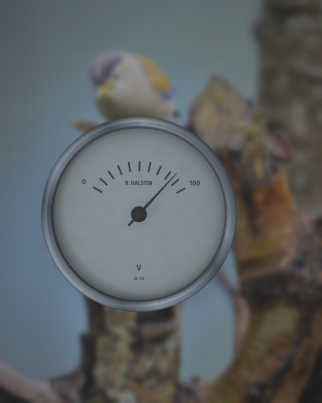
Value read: 85 V
